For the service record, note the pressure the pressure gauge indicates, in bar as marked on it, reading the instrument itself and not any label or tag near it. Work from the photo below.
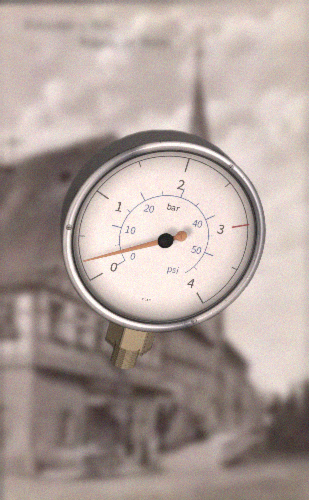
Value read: 0.25 bar
